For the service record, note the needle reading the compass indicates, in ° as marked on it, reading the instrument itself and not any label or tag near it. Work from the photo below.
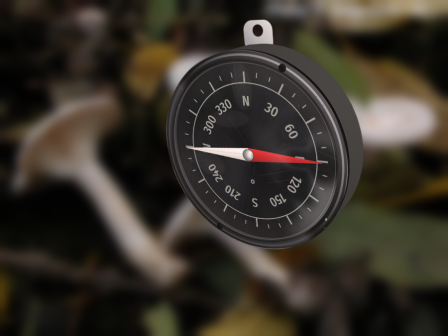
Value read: 90 °
